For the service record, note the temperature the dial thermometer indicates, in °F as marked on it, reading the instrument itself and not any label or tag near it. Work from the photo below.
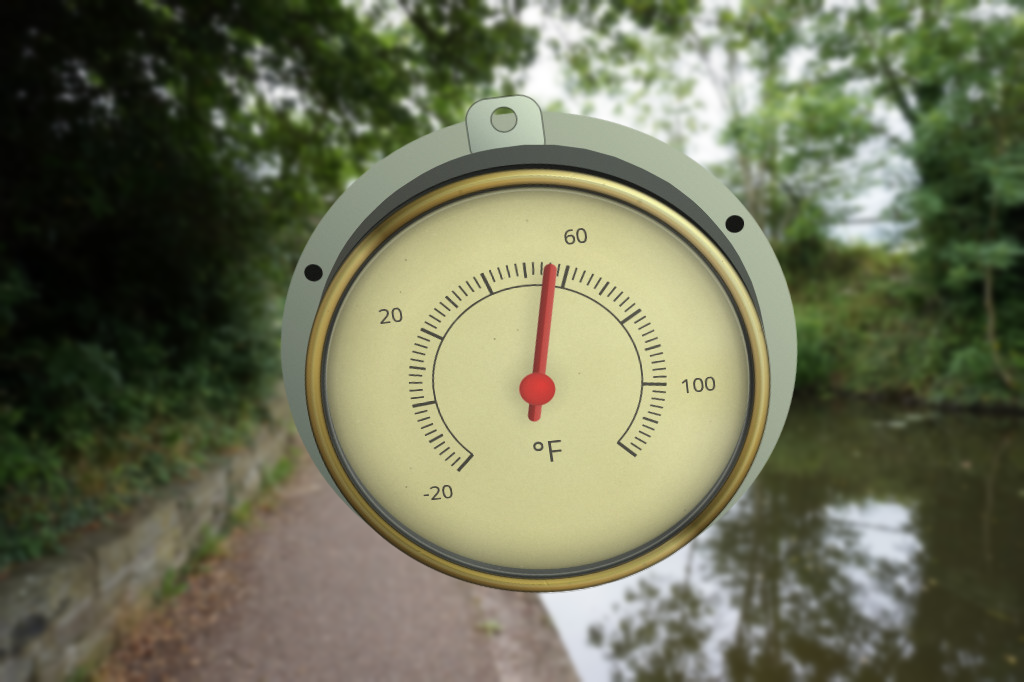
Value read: 56 °F
